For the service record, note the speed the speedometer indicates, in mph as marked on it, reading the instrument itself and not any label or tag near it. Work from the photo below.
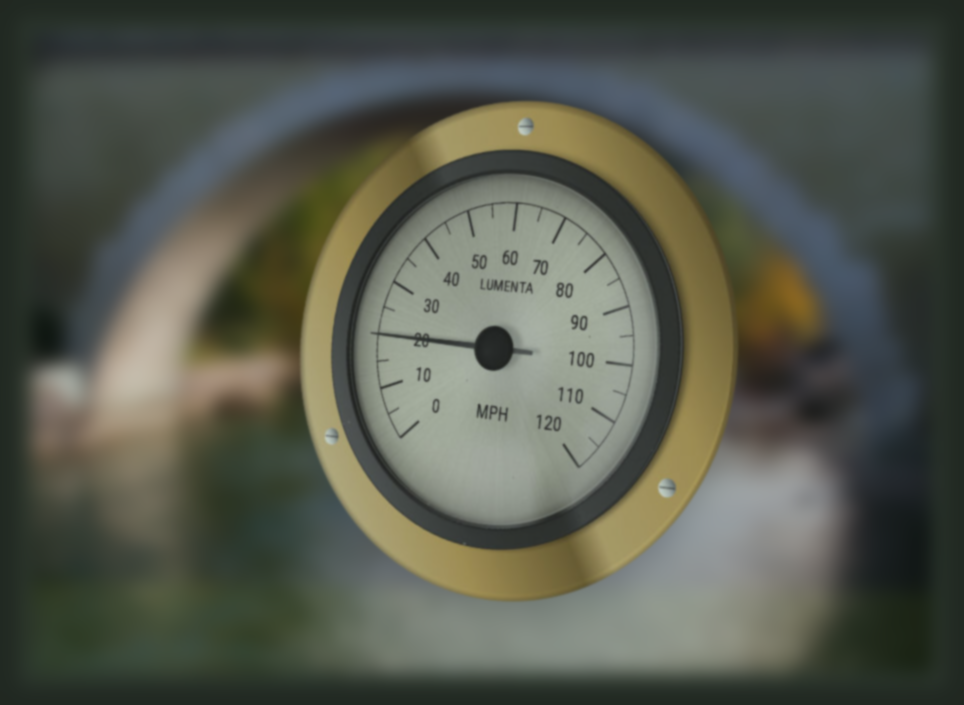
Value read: 20 mph
